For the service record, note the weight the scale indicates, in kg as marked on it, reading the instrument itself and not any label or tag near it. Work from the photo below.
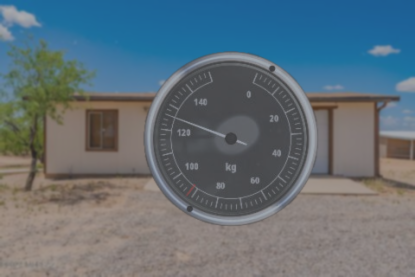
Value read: 126 kg
